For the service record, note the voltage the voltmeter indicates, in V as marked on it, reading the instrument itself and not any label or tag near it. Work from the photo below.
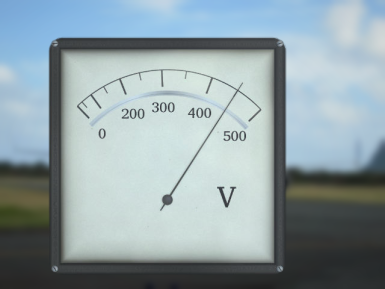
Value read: 450 V
